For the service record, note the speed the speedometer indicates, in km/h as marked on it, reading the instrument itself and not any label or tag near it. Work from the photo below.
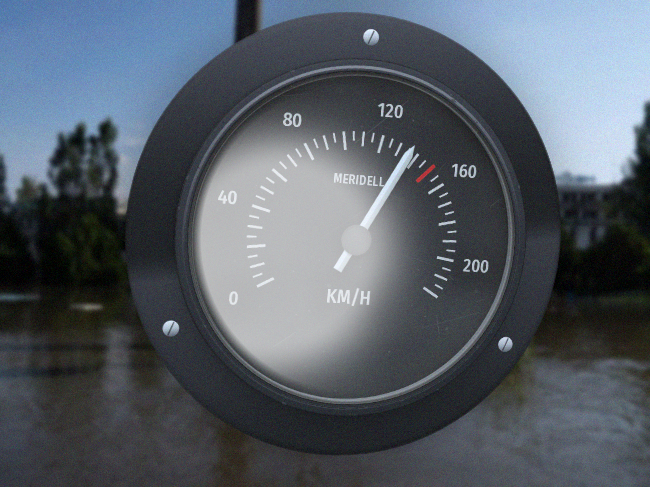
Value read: 135 km/h
